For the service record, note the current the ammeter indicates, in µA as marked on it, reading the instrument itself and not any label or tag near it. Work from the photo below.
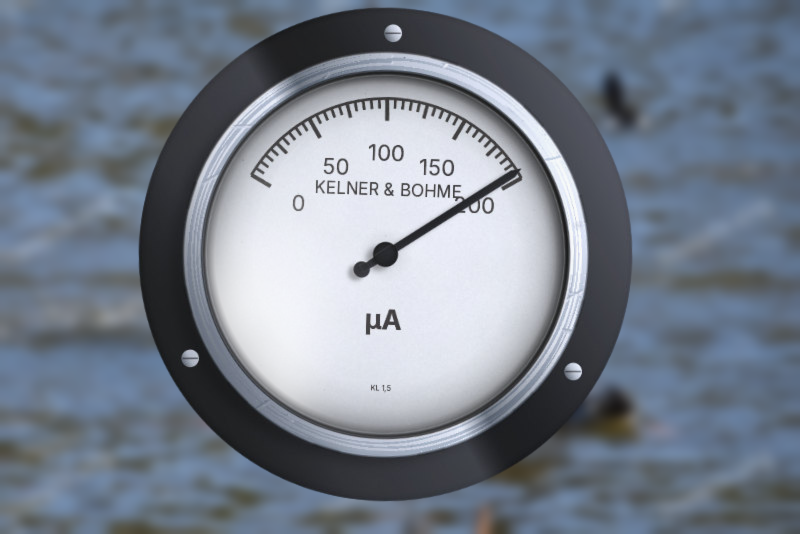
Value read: 195 µA
